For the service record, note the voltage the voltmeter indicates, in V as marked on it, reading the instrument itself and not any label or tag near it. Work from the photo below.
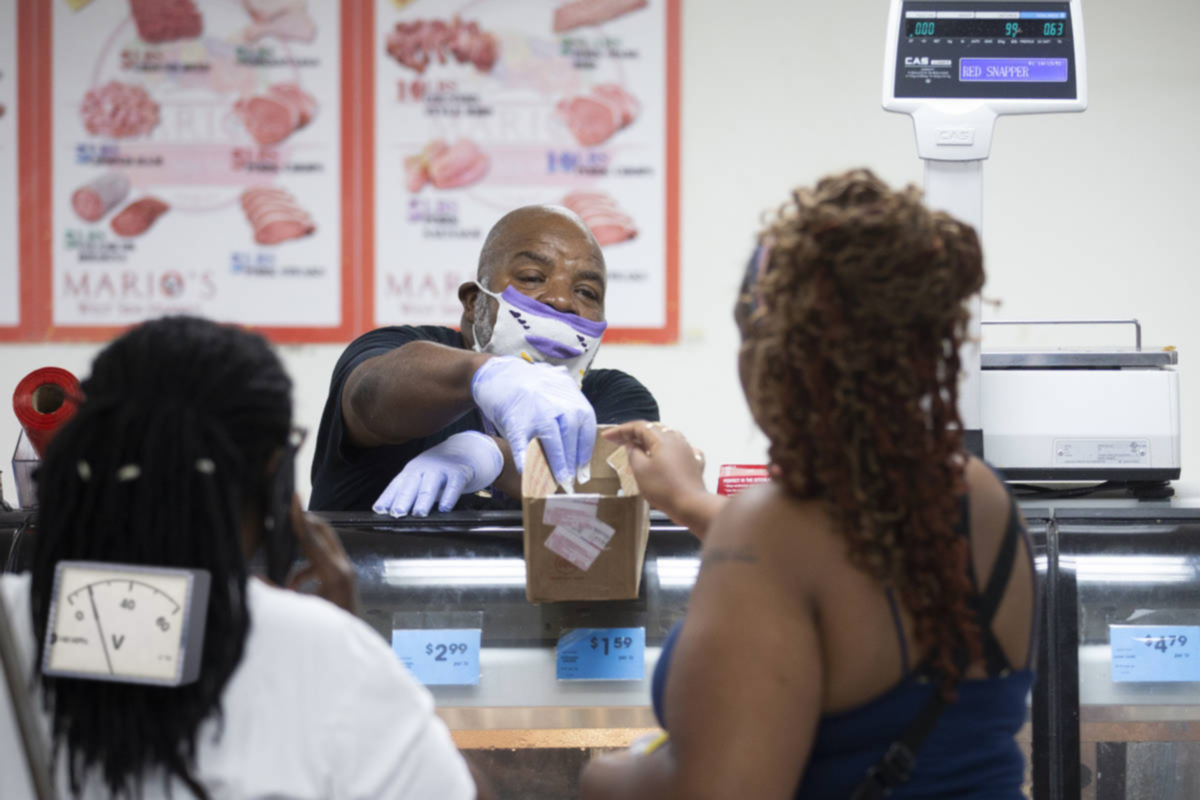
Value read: 20 V
